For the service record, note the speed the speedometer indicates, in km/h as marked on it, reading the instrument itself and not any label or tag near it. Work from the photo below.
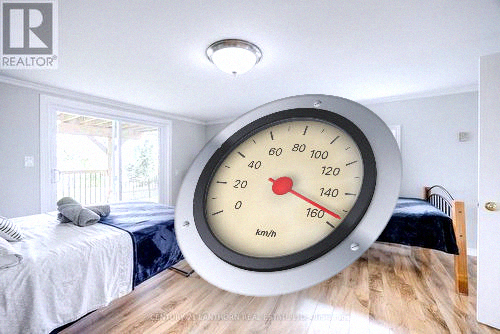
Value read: 155 km/h
